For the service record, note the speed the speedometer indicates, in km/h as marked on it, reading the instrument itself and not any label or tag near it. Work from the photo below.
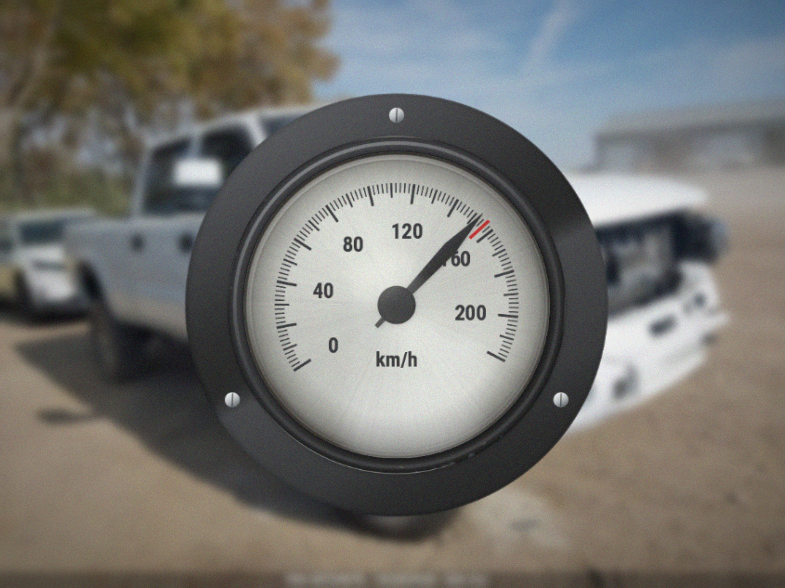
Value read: 152 km/h
